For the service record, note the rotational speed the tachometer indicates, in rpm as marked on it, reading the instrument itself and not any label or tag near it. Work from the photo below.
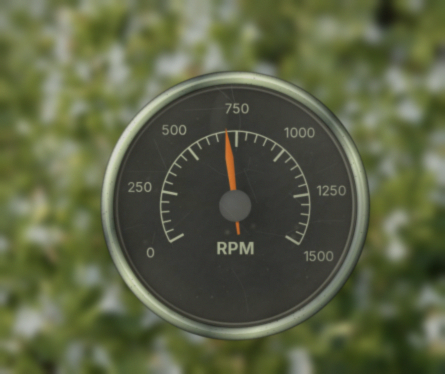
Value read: 700 rpm
